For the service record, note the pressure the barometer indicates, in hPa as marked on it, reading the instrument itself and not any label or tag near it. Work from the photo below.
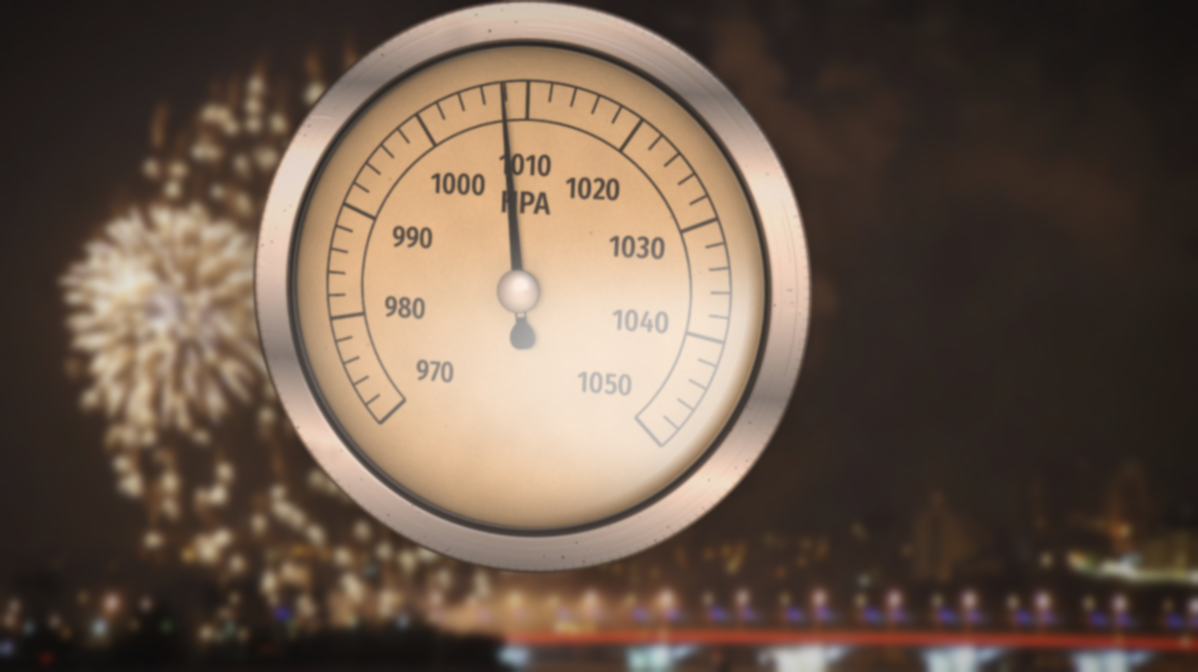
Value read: 1008 hPa
